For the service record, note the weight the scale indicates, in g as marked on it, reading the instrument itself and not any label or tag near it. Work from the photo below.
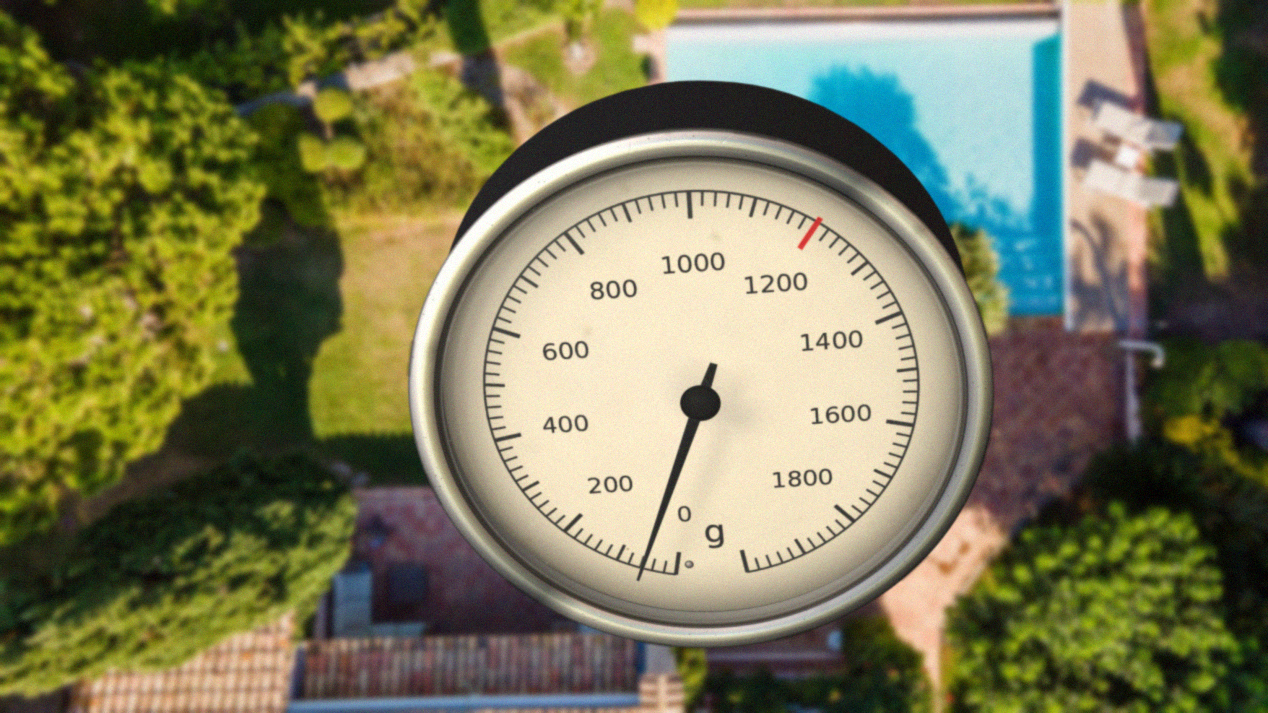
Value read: 60 g
